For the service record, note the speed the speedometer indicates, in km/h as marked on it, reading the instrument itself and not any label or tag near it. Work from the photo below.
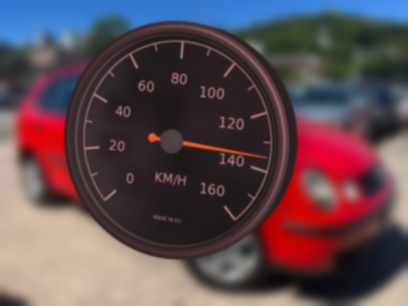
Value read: 135 km/h
